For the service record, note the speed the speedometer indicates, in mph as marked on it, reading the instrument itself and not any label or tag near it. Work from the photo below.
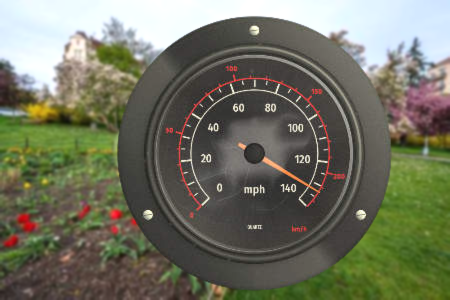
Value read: 132.5 mph
